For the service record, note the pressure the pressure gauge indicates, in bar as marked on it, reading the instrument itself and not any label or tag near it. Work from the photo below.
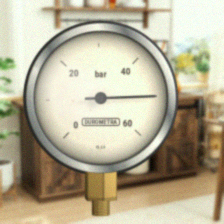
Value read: 50 bar
